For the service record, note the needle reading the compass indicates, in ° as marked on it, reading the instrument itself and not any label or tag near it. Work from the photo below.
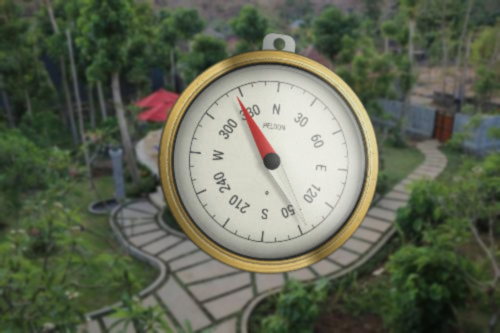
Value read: 325 °
